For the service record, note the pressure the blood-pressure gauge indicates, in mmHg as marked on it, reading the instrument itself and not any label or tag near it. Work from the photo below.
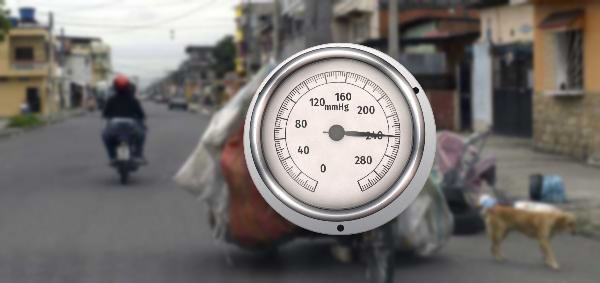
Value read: 240 mmHg
